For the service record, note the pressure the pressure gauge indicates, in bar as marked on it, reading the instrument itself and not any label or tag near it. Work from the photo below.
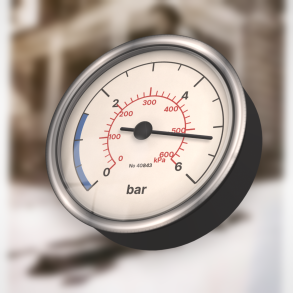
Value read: 5.25 bar
